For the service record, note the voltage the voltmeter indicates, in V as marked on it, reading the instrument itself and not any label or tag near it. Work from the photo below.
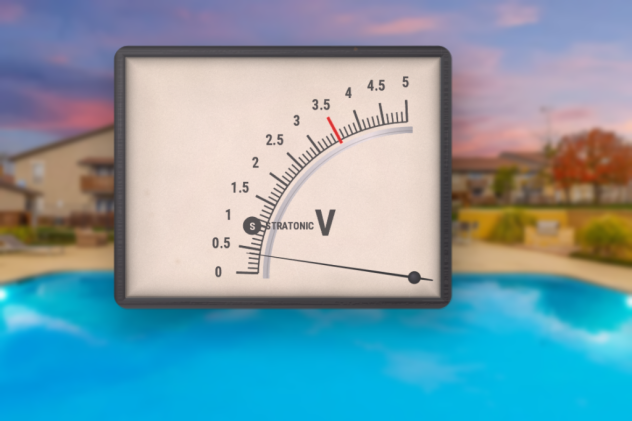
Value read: 0.4 V
